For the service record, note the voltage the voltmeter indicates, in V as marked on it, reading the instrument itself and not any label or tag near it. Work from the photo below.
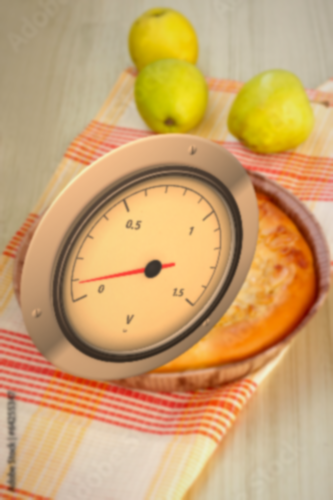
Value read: 0.1 V
